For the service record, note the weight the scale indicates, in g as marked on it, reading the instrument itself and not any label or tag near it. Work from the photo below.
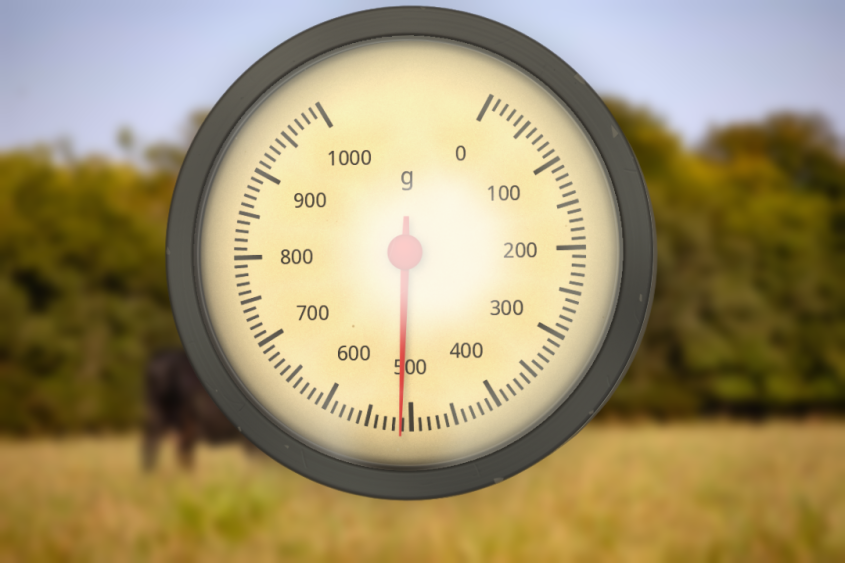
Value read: 510 g
